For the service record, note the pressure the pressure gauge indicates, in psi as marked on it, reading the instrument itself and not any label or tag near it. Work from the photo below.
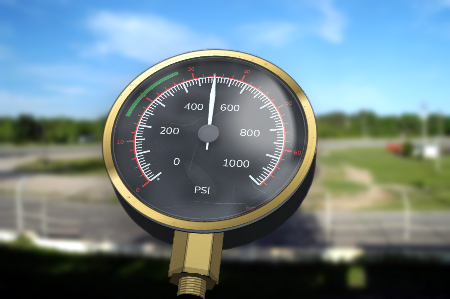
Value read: 500 psi
